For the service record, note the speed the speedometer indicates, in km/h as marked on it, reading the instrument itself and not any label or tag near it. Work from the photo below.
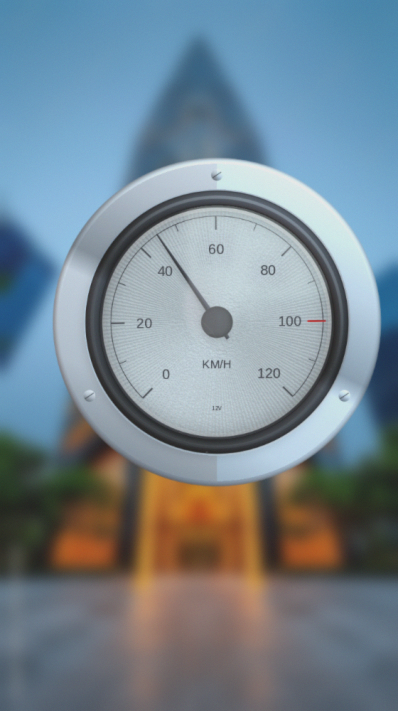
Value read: 45 km/h
